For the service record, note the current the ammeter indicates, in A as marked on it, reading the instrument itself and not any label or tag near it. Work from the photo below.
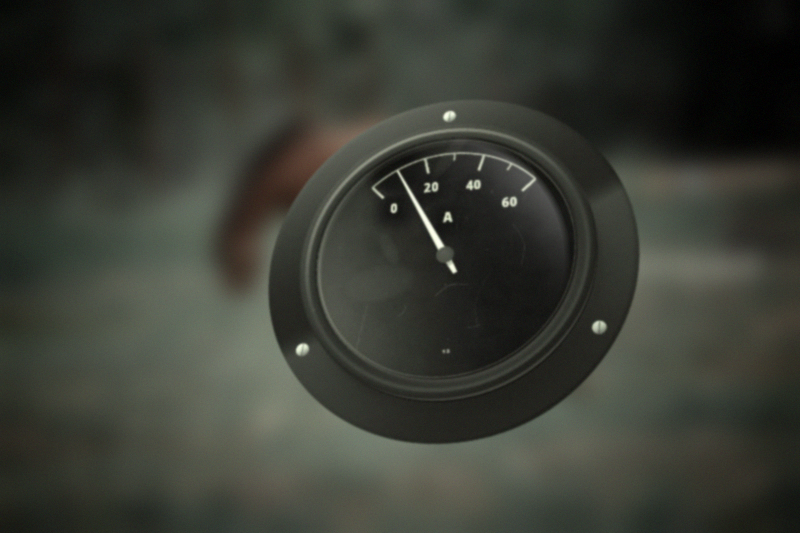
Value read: 10 A
